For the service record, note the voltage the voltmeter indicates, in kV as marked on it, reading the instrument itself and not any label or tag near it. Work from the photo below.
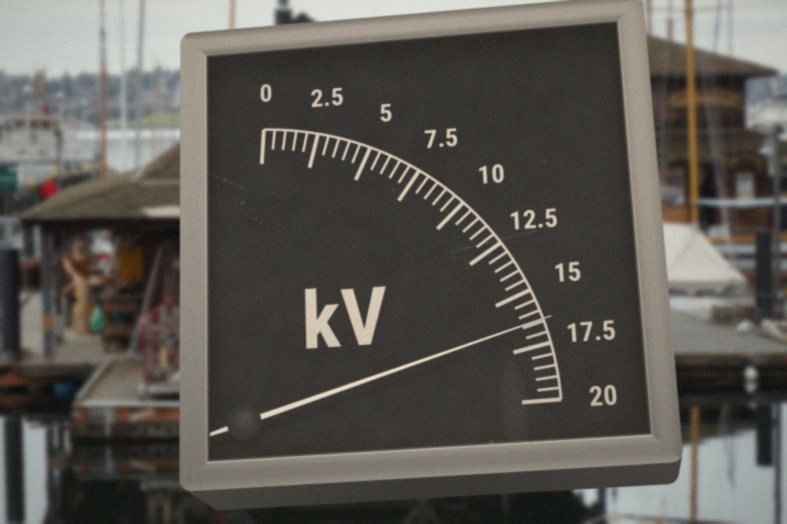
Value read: 16.5 kV
